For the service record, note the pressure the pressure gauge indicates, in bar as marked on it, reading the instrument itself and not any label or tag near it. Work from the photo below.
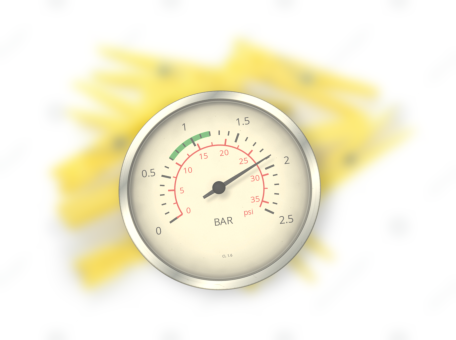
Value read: 1.9 bar
